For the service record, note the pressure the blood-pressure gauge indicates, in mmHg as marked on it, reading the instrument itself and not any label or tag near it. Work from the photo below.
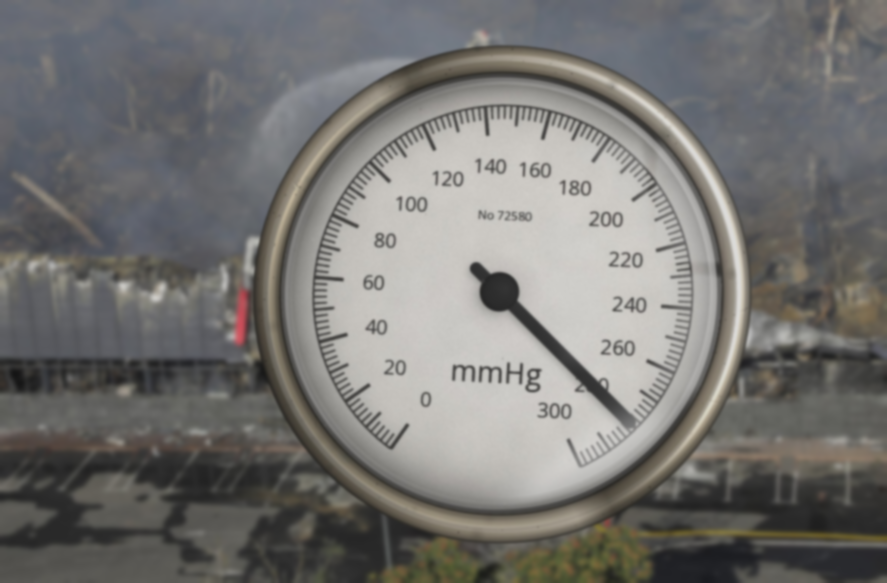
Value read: 280 mmHg
